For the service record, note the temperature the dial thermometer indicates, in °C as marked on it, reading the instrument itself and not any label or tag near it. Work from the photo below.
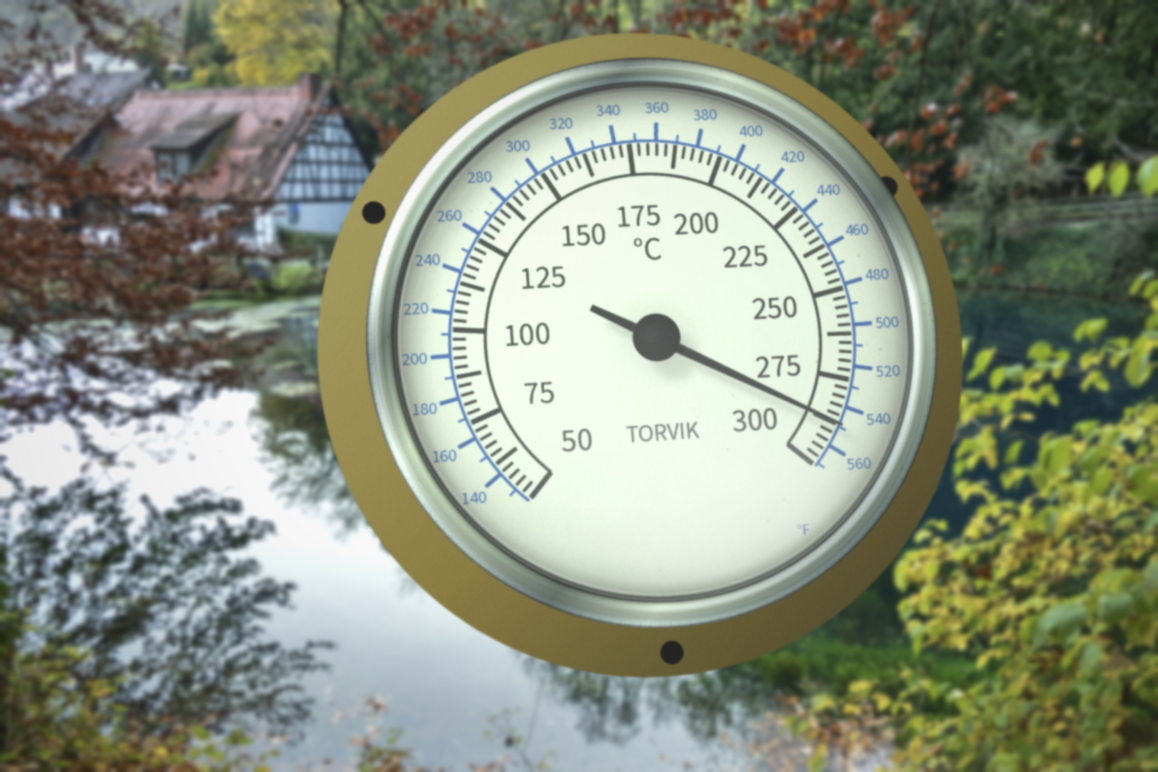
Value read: 287.5 °C
